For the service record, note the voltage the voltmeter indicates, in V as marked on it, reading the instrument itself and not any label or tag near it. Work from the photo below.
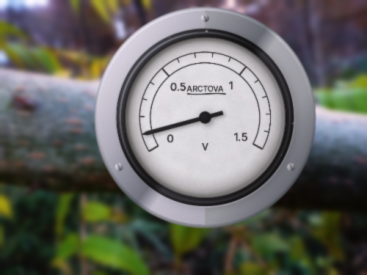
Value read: 0.1 V
